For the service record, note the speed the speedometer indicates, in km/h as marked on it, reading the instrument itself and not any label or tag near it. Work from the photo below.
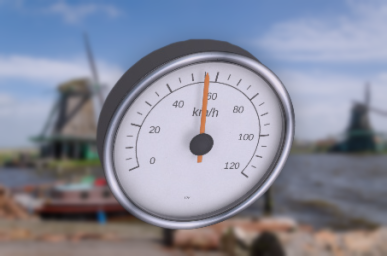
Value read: 55 km/h
